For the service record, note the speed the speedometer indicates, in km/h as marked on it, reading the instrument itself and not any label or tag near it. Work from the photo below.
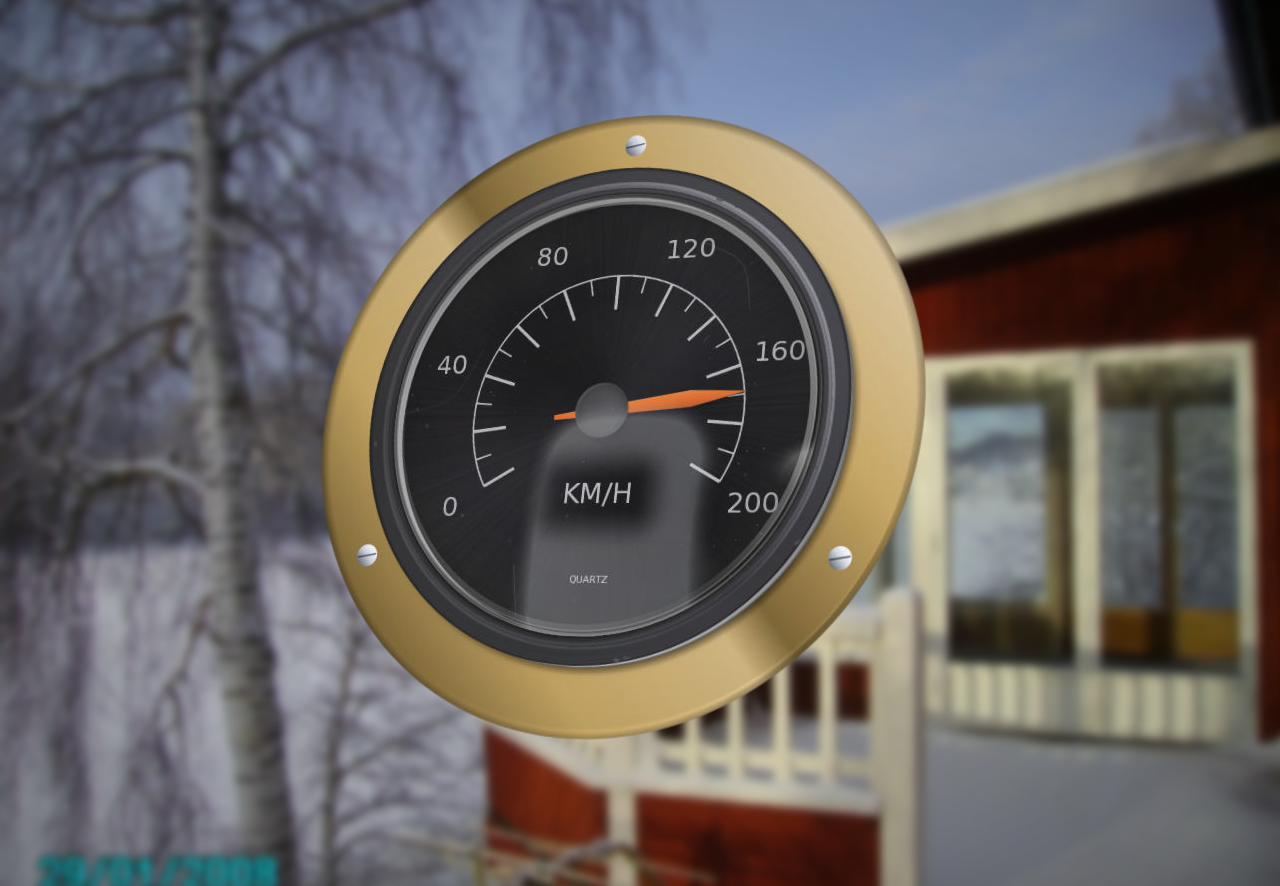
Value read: 170 km/h
